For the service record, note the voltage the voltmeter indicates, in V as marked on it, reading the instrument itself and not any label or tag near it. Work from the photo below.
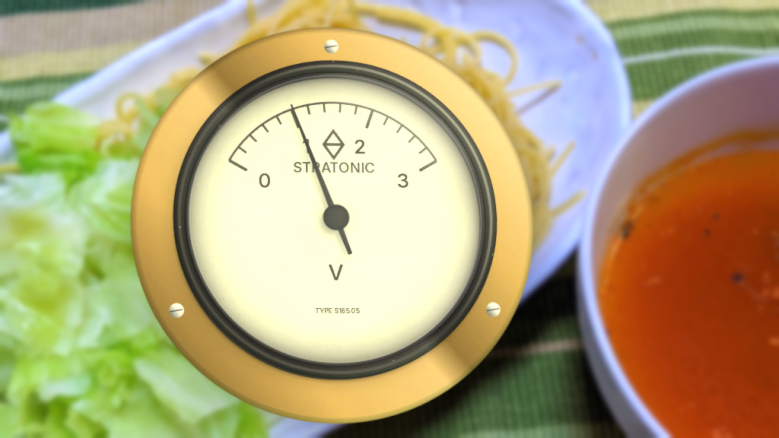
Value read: 1 V
